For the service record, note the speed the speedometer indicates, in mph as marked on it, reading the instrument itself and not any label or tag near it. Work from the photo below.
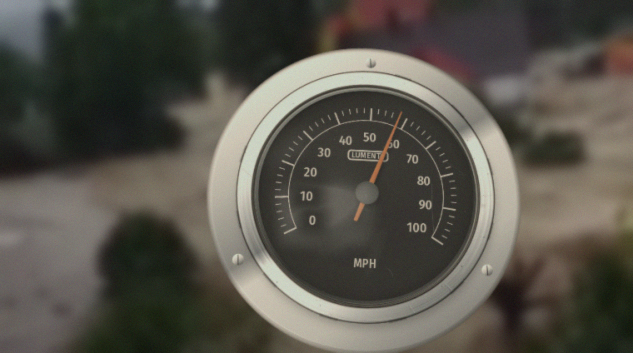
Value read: 58 mph
